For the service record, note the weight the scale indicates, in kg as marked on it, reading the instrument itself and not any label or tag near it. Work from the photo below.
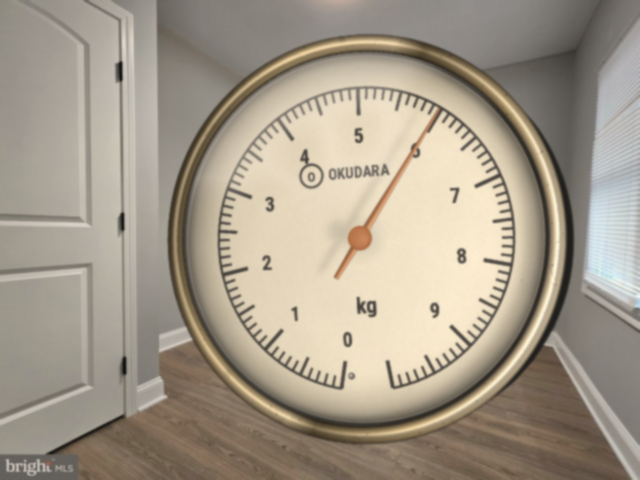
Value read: 6 kg
